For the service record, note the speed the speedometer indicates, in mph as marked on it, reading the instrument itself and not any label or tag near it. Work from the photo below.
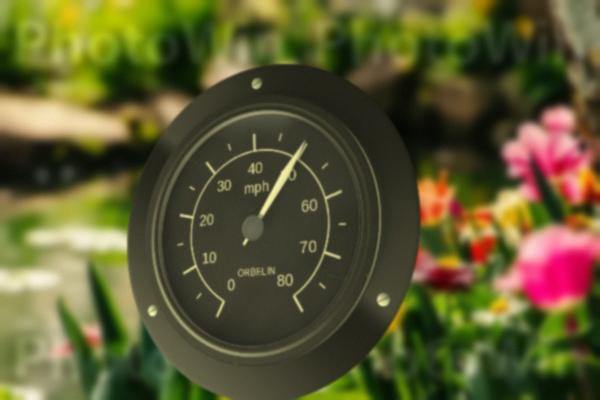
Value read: 50 mph
